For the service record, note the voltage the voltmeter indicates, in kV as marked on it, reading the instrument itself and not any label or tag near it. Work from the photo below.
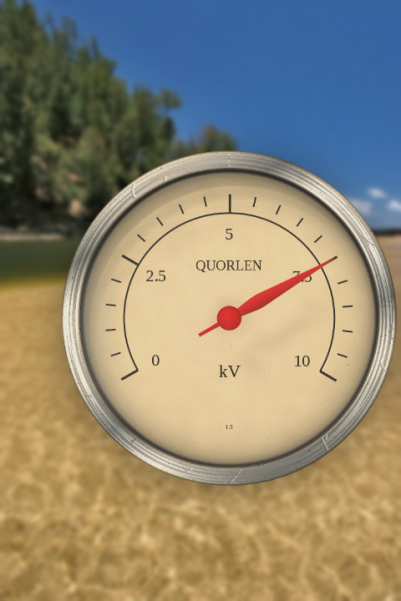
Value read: 7.5 kV
